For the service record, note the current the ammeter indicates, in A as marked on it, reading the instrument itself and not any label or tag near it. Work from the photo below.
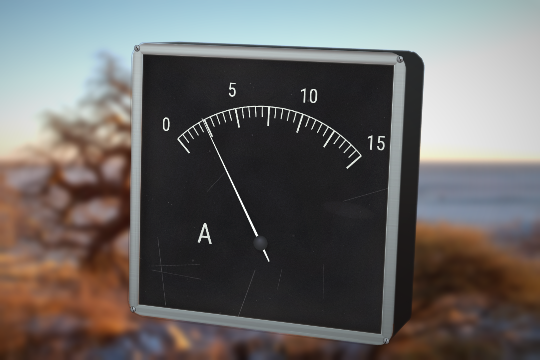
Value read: 2.5 A
